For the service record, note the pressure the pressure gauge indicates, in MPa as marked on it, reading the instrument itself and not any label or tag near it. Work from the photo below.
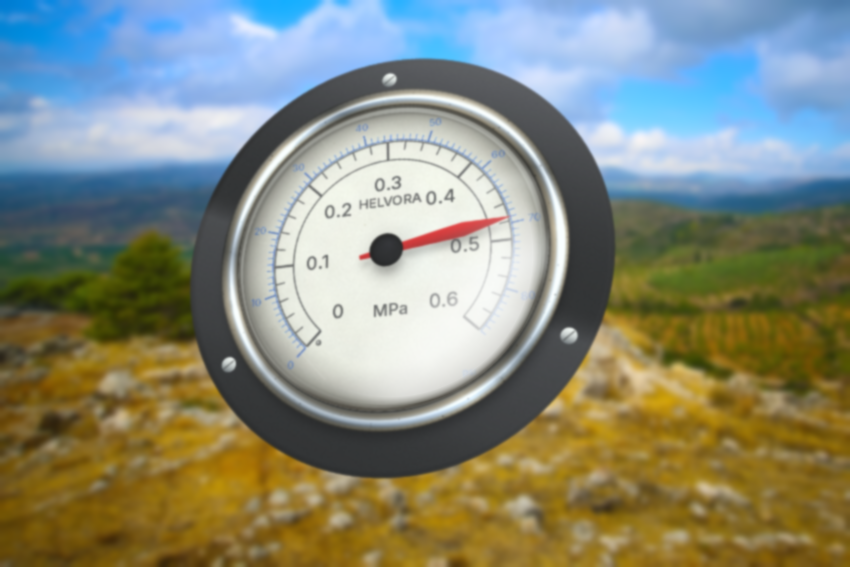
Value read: 0.48 MPa
